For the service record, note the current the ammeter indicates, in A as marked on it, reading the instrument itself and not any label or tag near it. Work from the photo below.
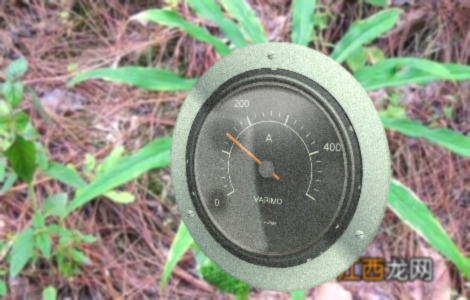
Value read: 140 A
